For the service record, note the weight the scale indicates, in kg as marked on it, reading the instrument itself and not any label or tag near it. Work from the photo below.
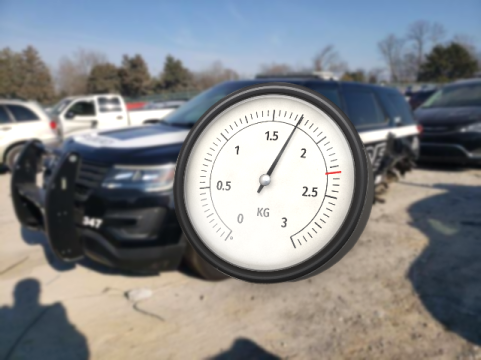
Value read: 1.75 kg
